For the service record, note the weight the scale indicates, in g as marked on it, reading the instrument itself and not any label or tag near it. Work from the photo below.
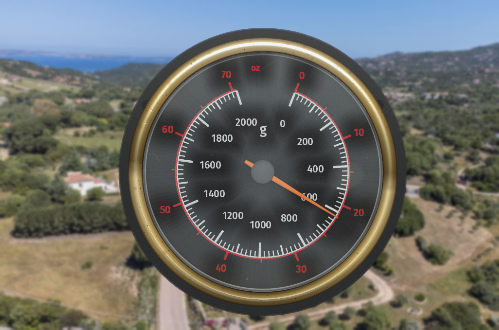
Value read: 620 g
